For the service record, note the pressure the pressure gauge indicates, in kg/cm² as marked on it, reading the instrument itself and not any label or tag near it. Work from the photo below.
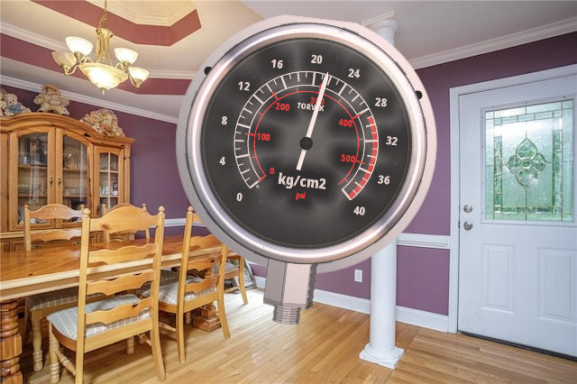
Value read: 21.5 kg/cm²
